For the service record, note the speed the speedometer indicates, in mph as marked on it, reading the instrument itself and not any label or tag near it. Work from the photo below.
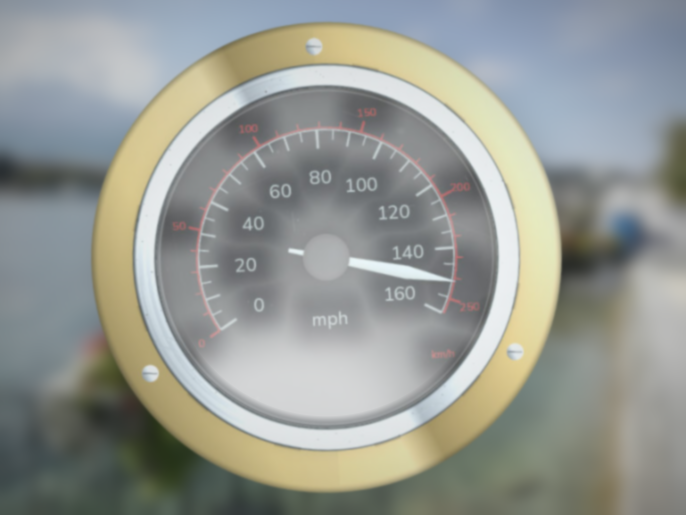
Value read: 150 mph
